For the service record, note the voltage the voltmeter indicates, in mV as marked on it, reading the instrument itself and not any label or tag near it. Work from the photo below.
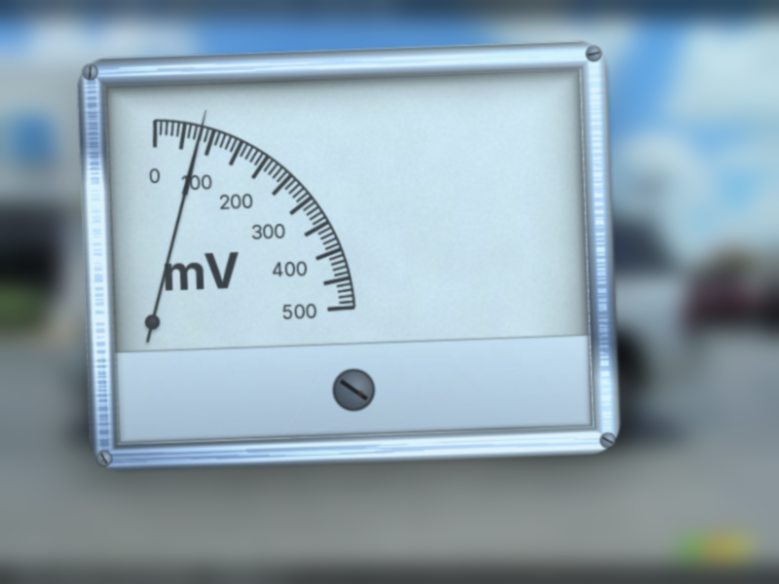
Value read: 80 mV
